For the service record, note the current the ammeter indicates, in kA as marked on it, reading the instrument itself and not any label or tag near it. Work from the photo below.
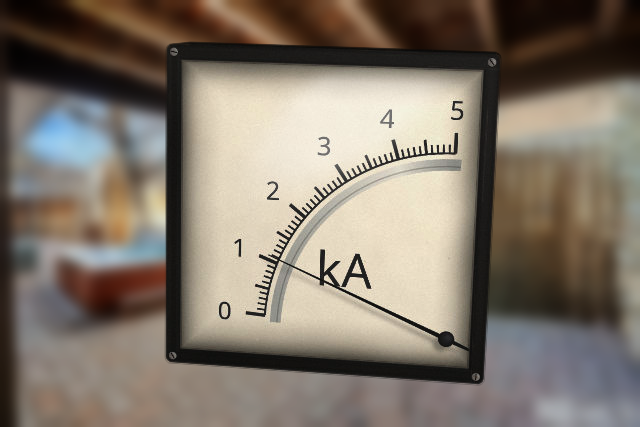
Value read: 1.1 kA
